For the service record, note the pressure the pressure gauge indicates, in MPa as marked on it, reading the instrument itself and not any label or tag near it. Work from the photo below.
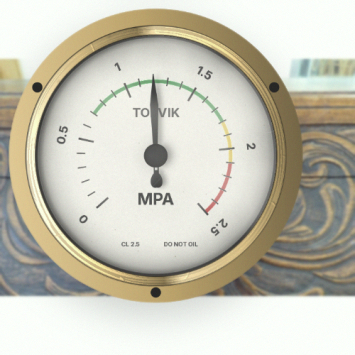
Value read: 1.2 MPa
